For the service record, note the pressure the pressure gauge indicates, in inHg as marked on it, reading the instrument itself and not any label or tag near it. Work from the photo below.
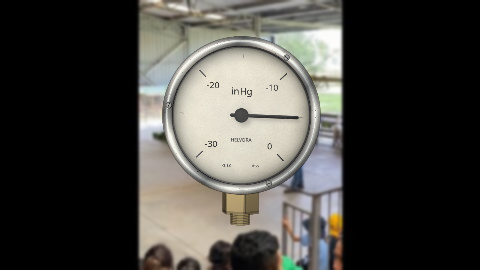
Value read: -5 inHg
